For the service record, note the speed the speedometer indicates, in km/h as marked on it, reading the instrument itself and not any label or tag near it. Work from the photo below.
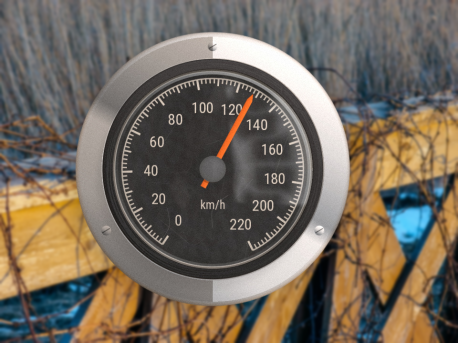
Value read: 128 km/h
